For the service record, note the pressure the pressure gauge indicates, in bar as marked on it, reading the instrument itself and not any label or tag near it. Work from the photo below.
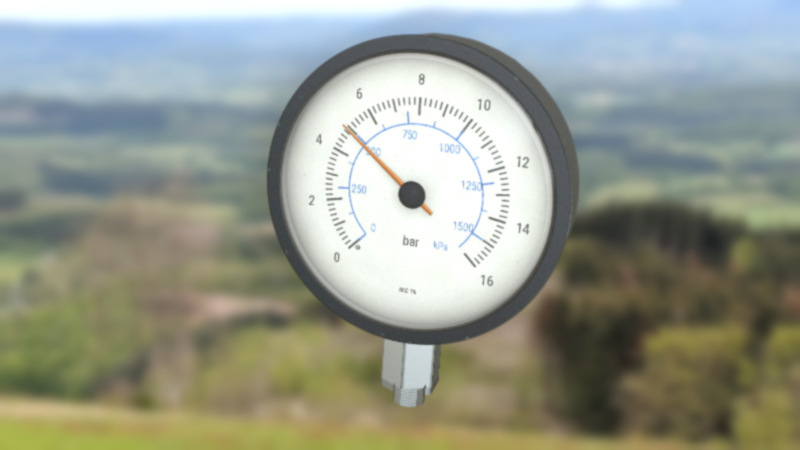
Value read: 5 bar
